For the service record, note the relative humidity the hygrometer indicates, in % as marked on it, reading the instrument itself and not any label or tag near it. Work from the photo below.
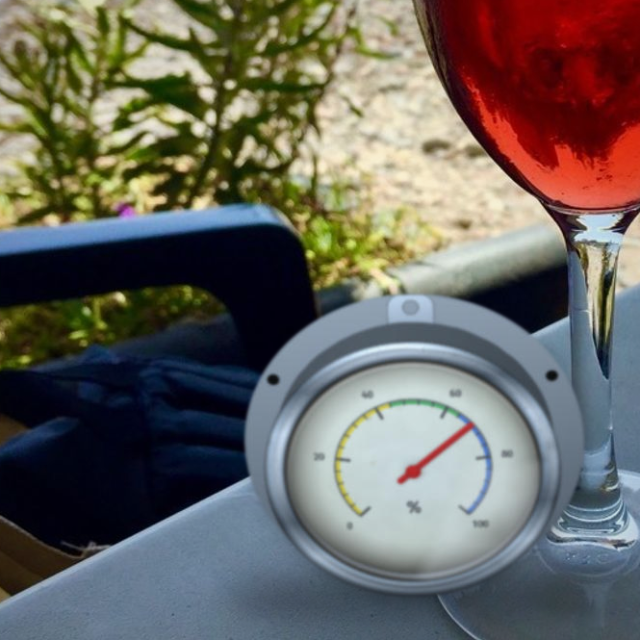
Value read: 68 %
